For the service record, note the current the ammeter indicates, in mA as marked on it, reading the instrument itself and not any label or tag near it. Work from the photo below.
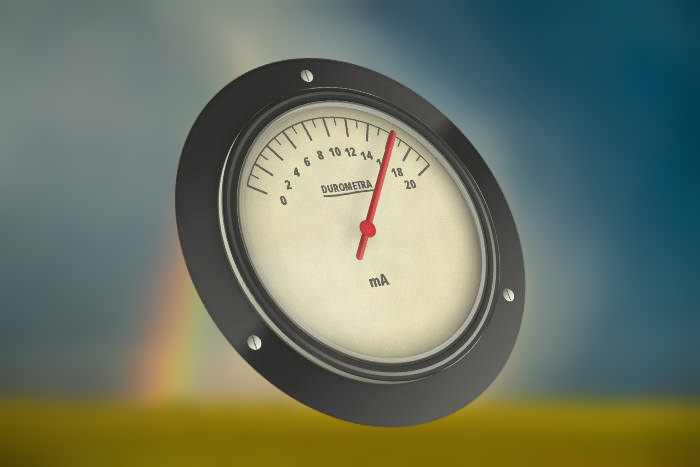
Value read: 16 mA
